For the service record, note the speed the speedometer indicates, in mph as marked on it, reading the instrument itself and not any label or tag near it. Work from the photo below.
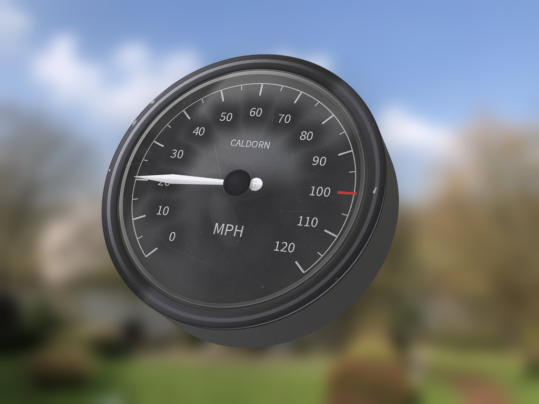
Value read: 20 mph
